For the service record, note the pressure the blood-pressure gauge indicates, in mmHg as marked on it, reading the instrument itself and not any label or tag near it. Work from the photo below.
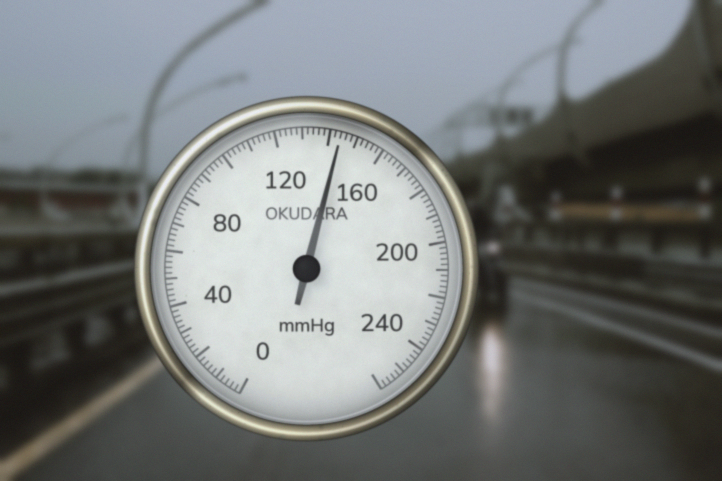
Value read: 144 mmHg
